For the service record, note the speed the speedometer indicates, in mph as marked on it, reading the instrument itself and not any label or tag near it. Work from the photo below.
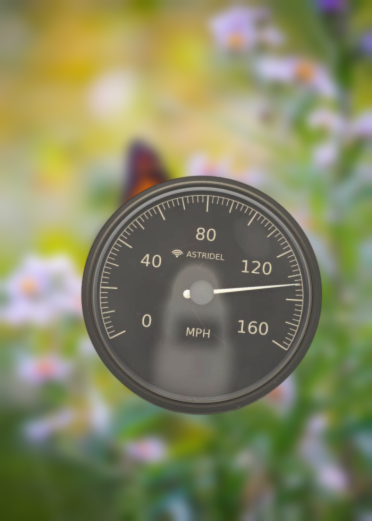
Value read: 134 mph
